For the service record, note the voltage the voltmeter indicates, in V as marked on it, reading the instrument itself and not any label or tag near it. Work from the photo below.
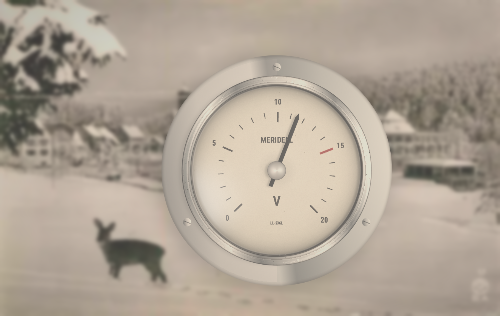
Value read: 11.5 V
